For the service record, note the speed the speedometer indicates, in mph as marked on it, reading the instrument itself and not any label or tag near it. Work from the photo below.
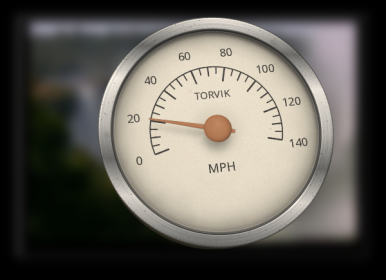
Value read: 20 mph
